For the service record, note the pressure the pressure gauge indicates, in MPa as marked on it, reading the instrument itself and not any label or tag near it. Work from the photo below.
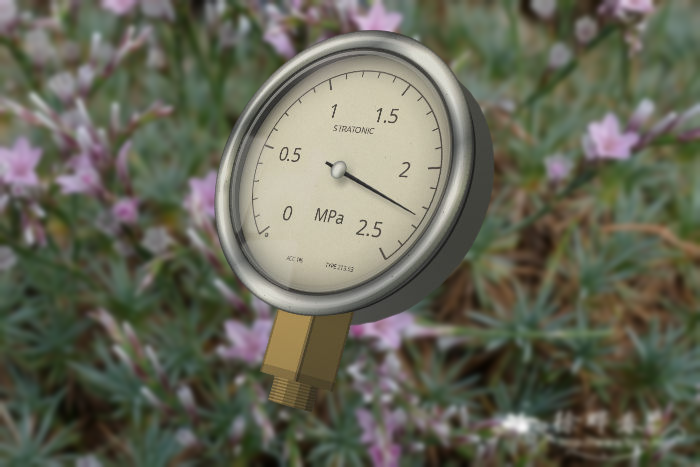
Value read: 2.25 MPa
